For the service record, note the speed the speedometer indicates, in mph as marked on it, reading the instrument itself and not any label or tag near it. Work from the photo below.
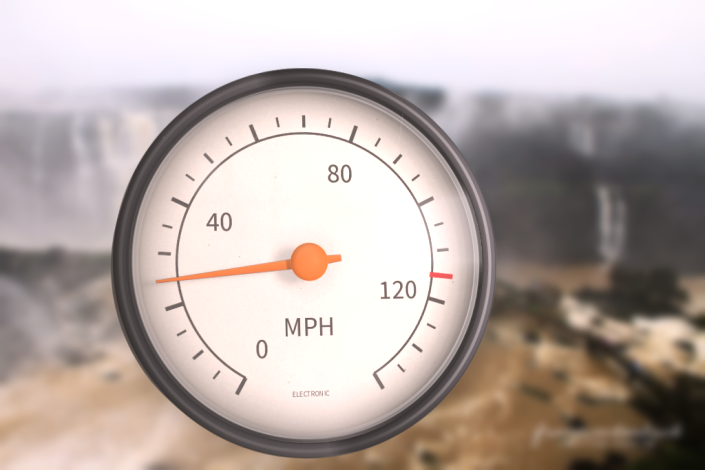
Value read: 25 mph
